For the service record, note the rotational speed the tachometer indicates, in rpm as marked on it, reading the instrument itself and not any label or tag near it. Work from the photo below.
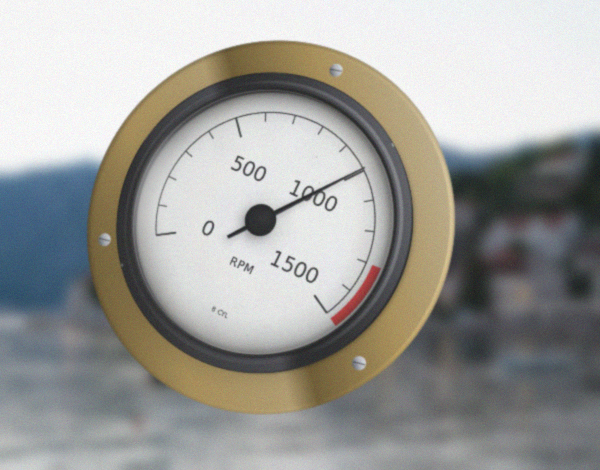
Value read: 1000 rpm
